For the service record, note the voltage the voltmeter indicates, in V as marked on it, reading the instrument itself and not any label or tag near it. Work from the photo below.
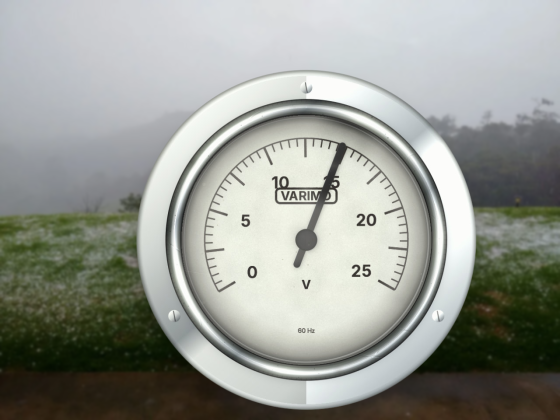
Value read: 14.75 V
